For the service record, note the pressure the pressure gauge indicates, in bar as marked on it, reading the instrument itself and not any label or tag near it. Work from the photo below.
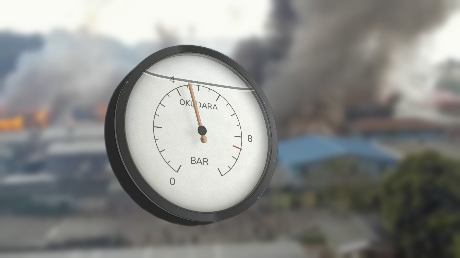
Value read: 4.5 bar
